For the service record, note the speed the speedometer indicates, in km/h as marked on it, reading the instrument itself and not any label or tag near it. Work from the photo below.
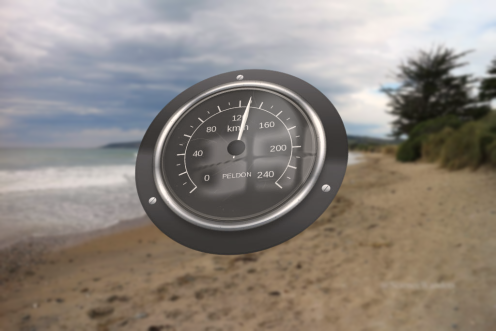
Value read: 130 km/h
